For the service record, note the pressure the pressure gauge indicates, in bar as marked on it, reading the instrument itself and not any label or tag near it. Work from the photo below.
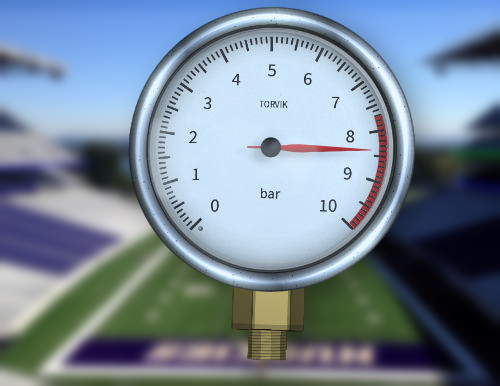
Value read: 8.4 bar
